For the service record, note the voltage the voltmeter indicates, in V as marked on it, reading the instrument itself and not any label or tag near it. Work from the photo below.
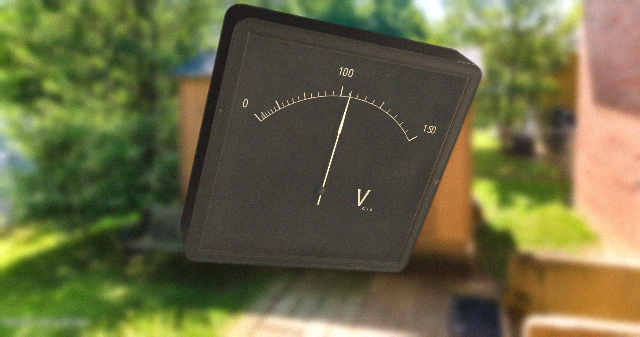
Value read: 105 V
